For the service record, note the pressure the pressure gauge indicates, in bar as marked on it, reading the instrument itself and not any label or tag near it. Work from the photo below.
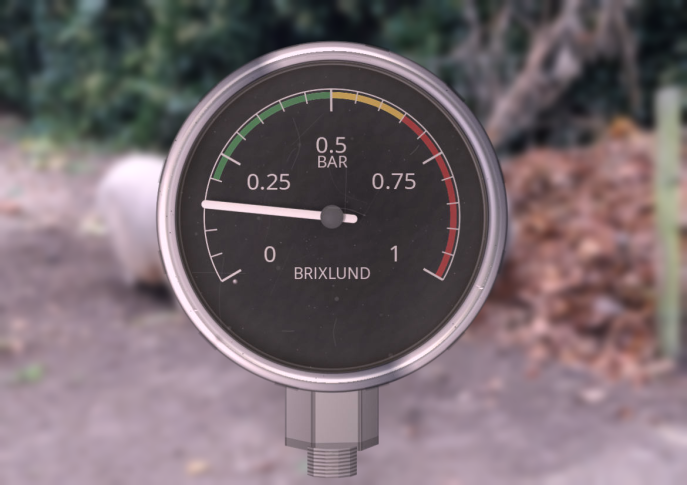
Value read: 0.15 bar
